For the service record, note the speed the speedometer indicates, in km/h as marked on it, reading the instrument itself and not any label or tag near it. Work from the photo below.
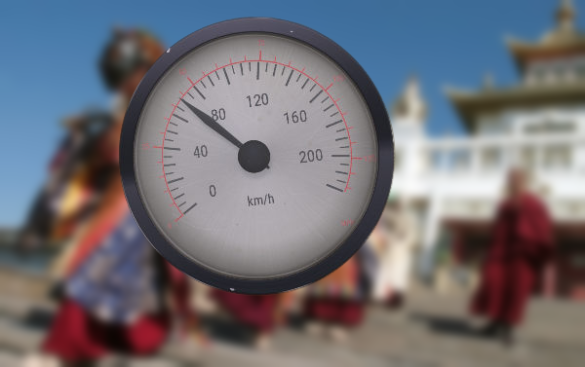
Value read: 70 km/h
